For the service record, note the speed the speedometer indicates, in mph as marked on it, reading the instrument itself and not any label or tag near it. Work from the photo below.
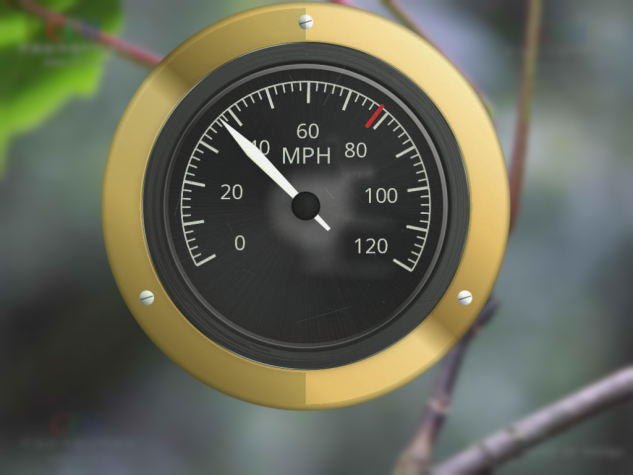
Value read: 37 mph
